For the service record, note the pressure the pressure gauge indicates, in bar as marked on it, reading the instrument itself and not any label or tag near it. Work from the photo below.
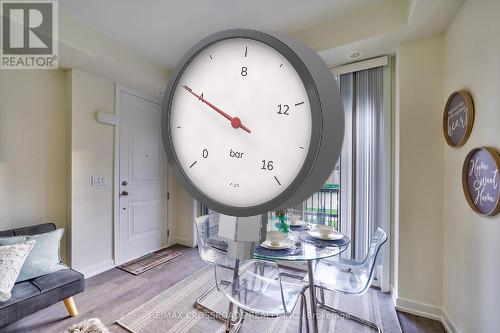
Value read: 4 bar
